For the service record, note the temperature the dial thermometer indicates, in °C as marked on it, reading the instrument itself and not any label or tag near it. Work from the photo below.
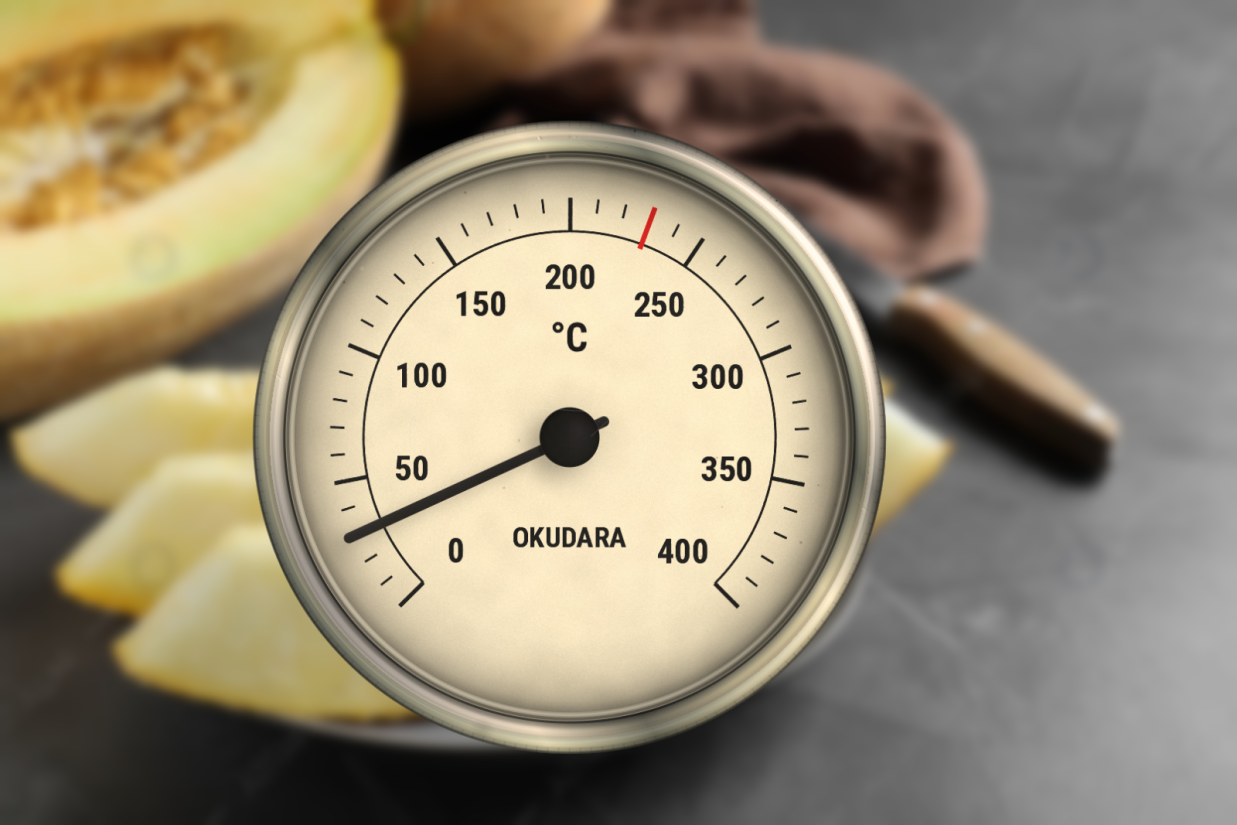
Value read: 30 °C
